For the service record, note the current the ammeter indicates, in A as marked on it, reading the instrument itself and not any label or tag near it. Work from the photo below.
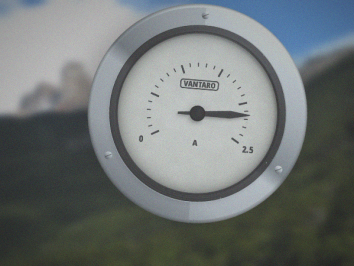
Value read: 2.15 A
